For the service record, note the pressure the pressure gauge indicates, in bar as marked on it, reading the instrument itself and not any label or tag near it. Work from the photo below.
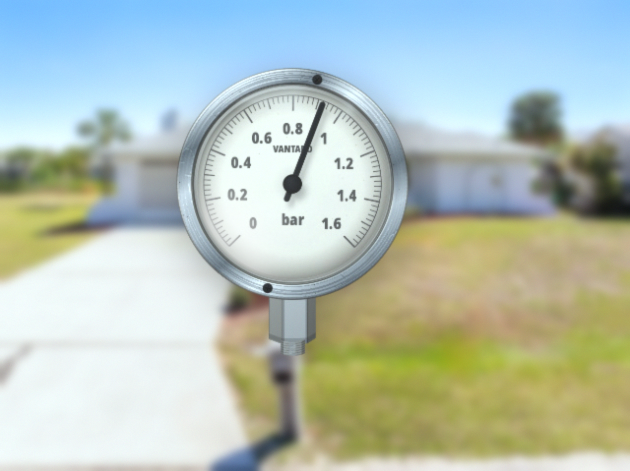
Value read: 0.92 bar
